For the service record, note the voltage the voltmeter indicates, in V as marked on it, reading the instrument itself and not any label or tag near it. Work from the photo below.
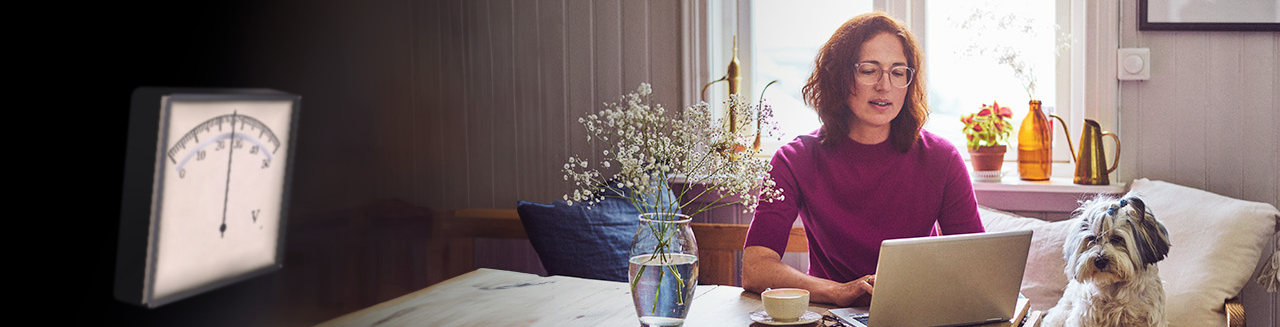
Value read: 25 V
